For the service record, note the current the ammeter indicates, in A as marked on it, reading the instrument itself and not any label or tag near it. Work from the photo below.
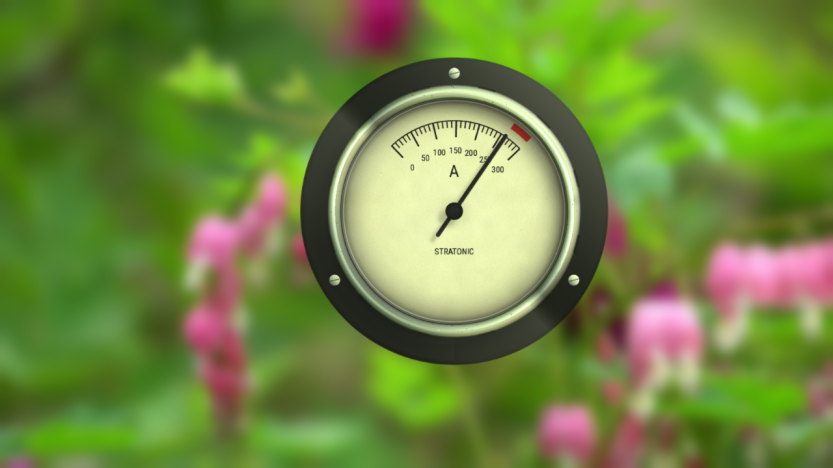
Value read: 260 A
